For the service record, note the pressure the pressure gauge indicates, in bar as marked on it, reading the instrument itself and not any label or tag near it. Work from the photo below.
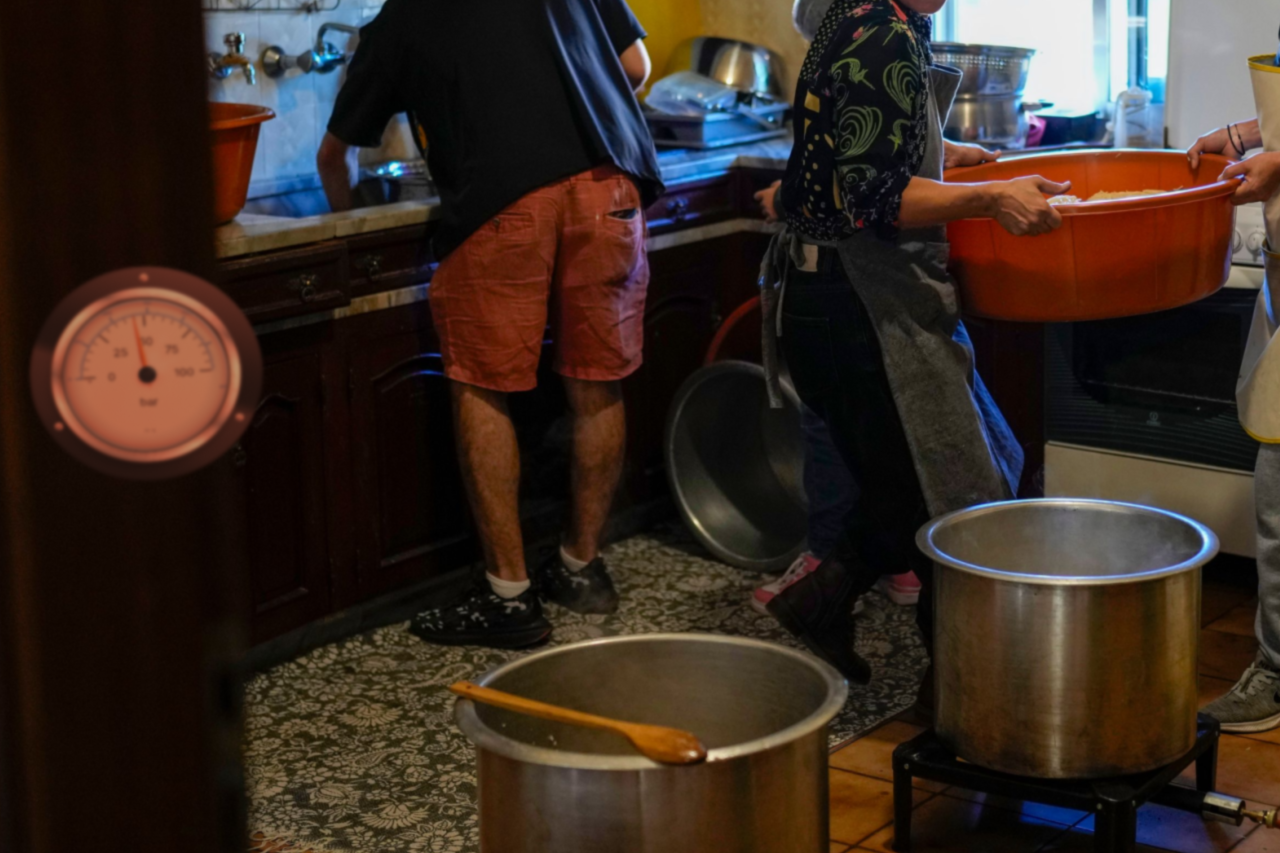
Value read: 45 bar
